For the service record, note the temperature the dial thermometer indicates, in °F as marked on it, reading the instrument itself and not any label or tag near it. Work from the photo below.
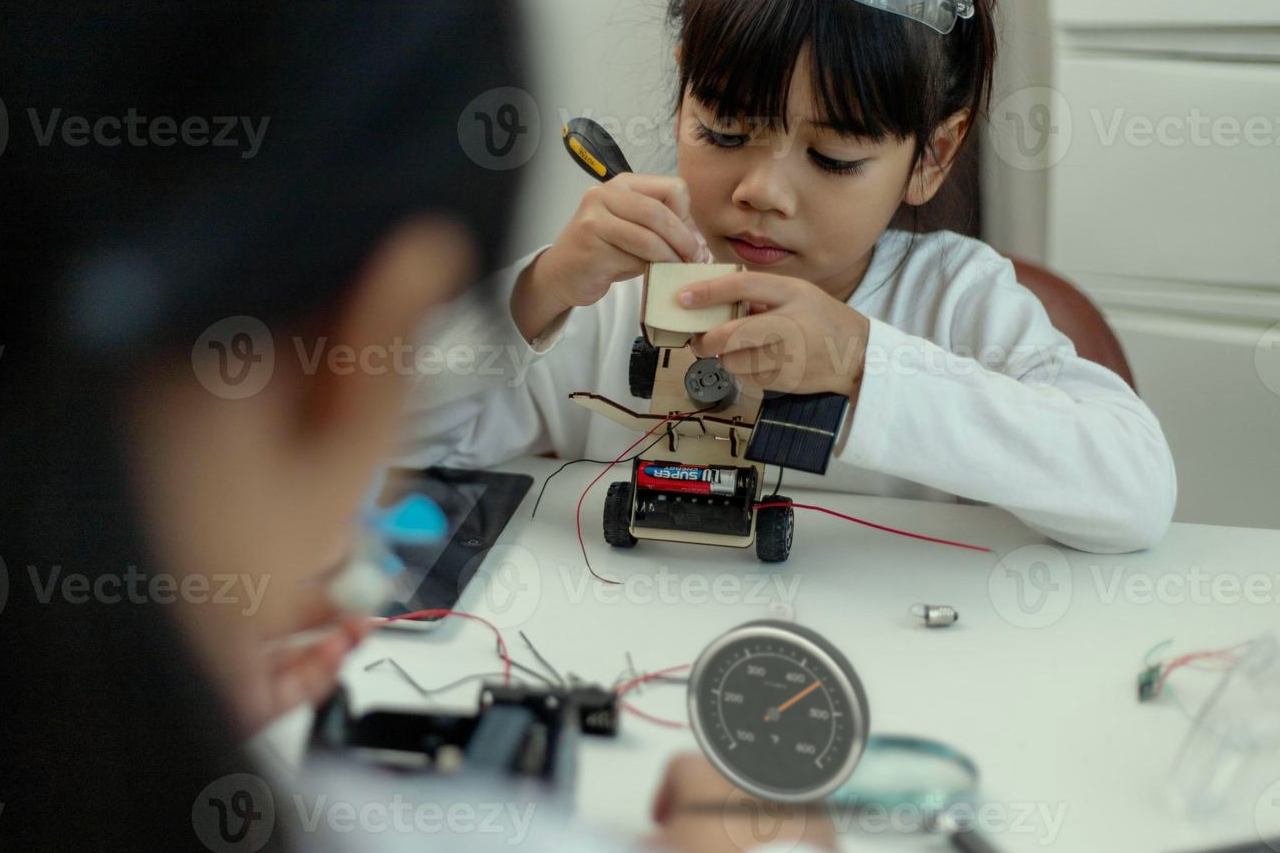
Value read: 440 °F
